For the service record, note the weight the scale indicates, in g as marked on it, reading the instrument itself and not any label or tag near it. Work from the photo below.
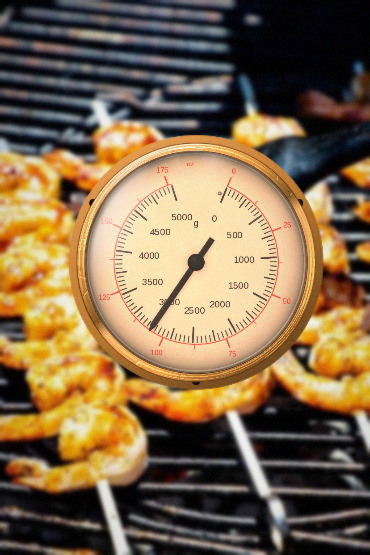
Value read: 3000 g
